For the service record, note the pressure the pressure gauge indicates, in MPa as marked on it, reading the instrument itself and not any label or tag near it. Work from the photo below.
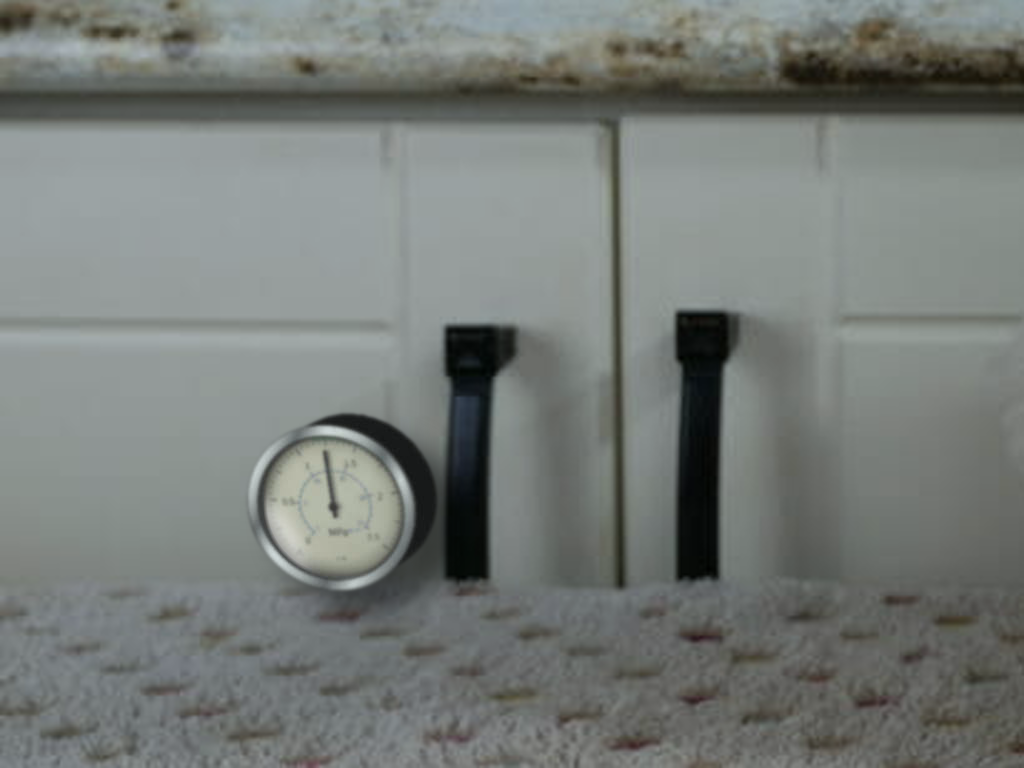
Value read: 1.25 MPa
